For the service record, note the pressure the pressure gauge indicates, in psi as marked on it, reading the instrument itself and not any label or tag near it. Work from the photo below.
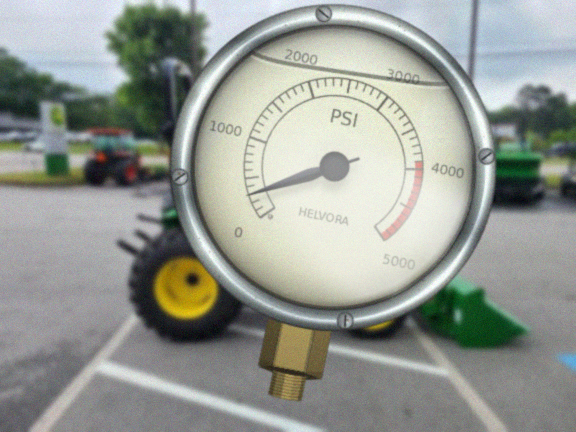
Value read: 300 psi
